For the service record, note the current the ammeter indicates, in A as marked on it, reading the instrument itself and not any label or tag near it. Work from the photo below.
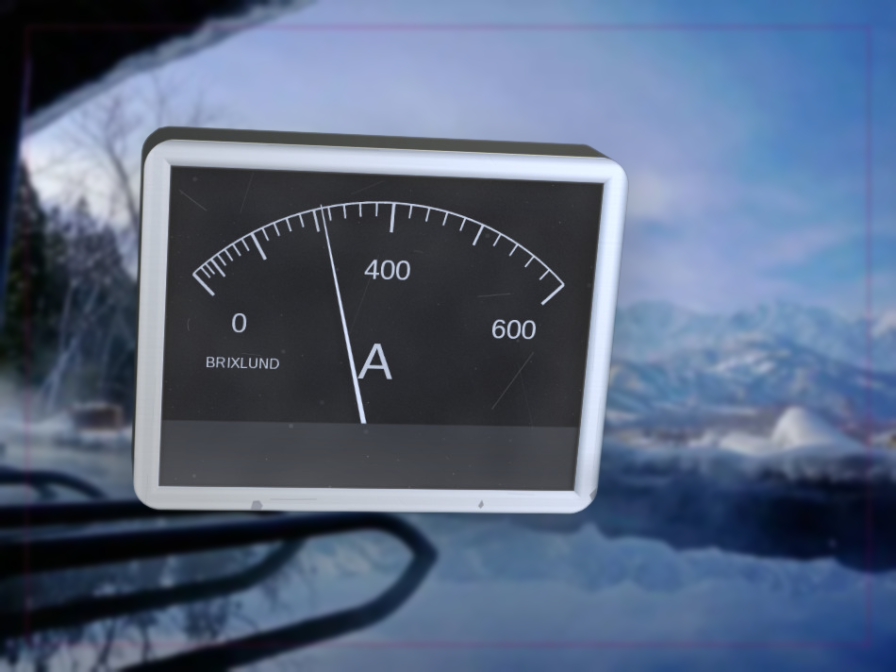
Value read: 310 A
